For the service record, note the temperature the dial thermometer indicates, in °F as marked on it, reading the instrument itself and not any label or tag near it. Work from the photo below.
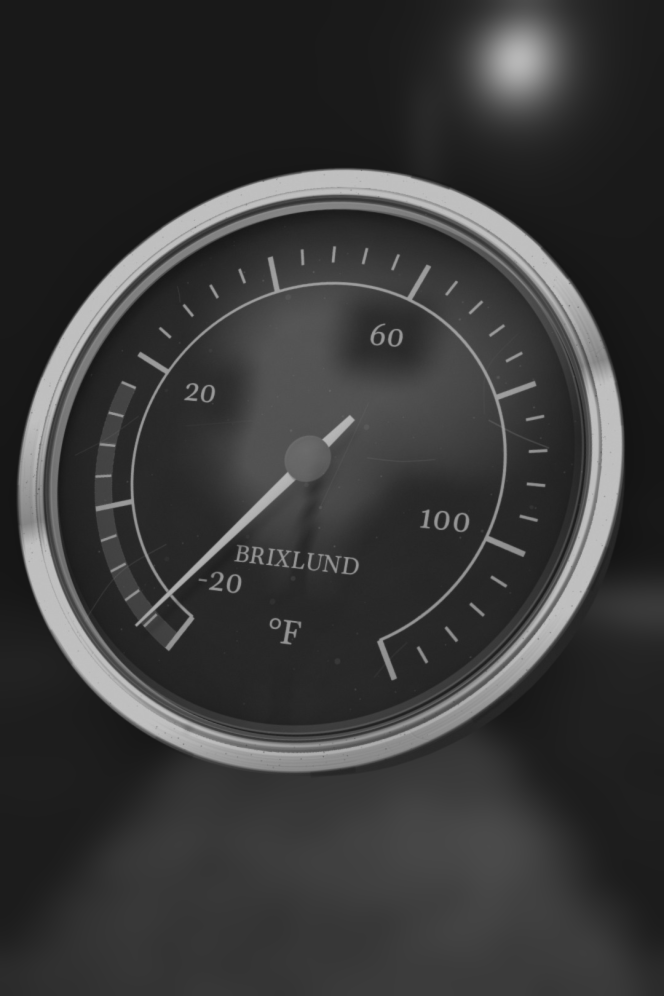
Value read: -16 °F
